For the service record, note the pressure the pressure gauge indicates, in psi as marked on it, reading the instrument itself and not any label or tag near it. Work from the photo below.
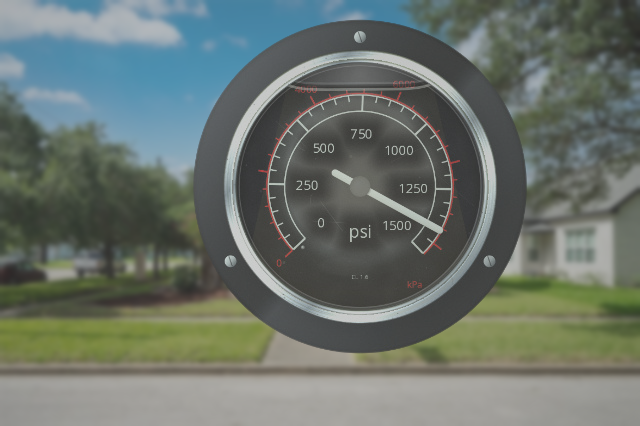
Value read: 1400 psi
